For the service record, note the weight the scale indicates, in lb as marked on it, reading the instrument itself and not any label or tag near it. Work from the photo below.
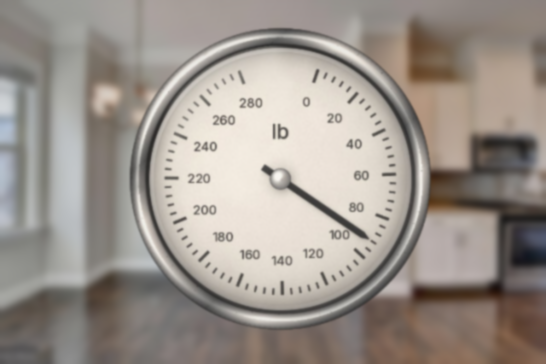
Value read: 92 lb
